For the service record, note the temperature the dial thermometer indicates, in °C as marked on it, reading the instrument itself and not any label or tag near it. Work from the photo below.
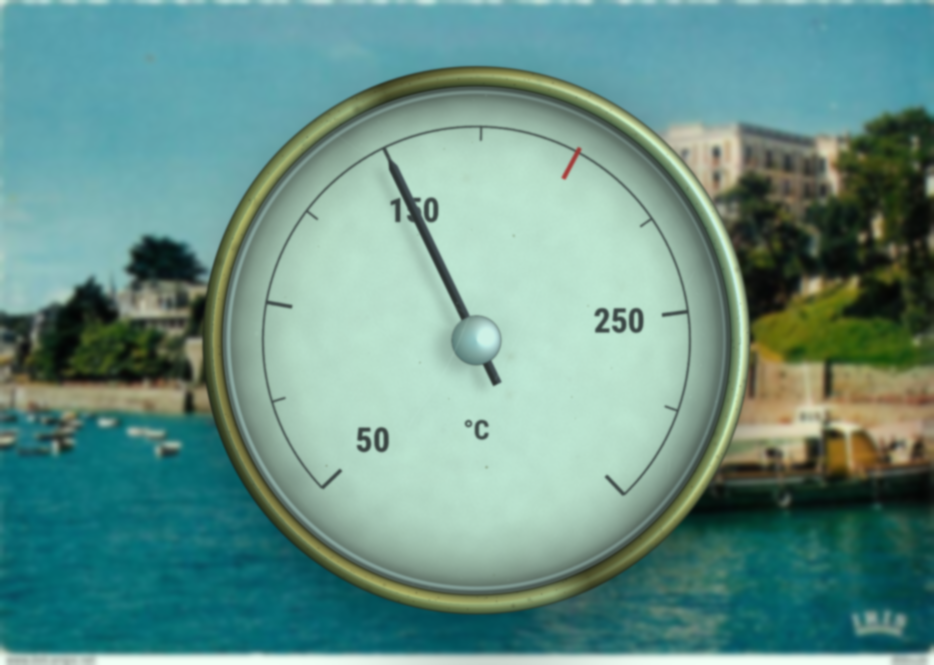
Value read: 150 °C
